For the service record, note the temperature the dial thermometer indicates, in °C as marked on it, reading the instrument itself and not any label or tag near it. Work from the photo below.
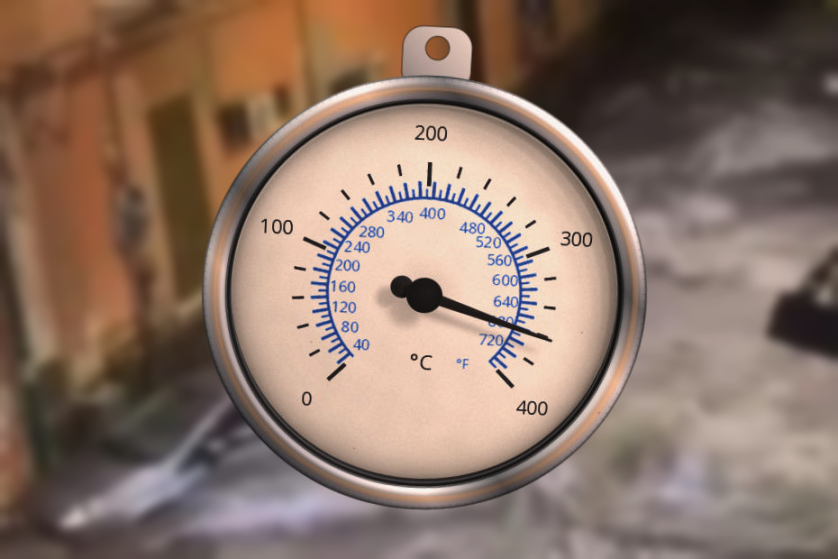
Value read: 360 °C
